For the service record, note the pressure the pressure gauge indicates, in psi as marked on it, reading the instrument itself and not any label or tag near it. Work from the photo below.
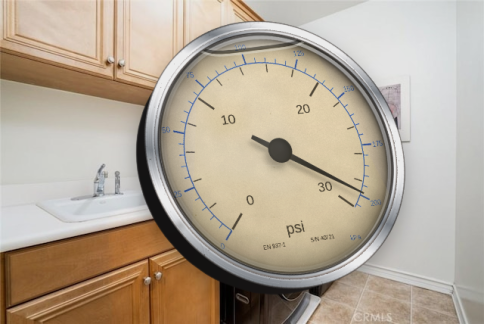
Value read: 29 psi
